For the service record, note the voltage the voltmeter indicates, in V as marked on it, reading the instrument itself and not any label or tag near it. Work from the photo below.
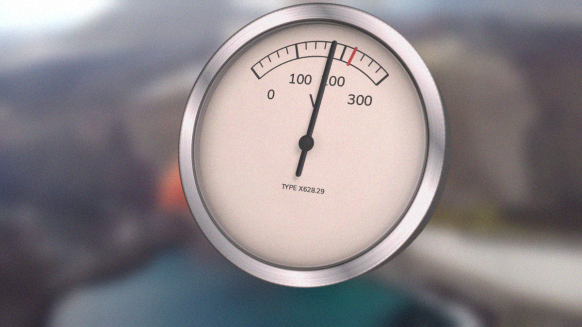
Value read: 180 V
